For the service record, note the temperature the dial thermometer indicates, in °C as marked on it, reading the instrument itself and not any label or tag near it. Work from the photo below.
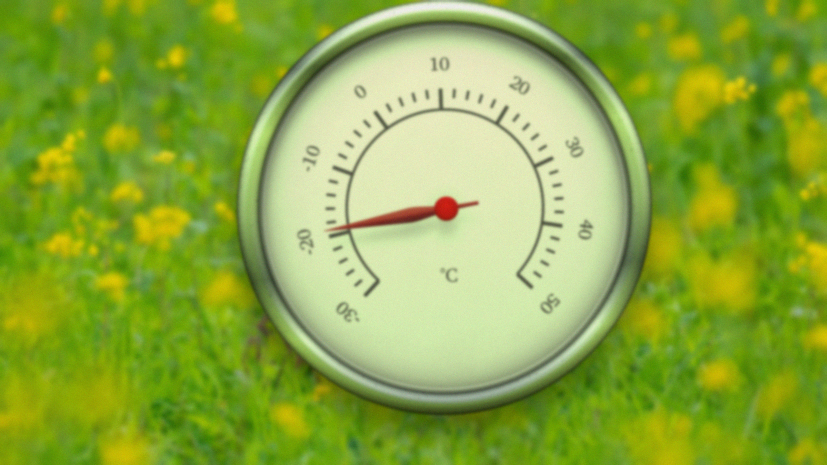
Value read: -19 °C
